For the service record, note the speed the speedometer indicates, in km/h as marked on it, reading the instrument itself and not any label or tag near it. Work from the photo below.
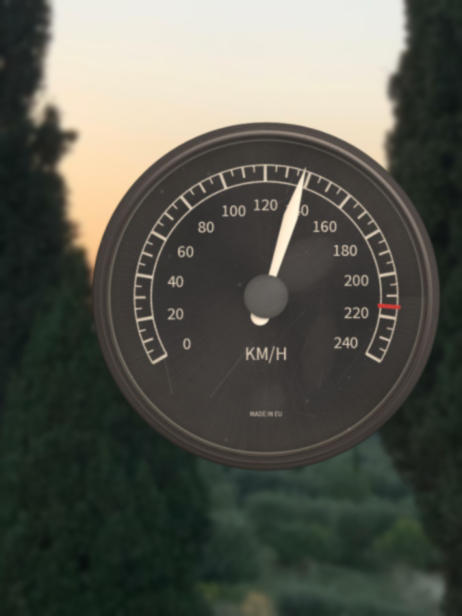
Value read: 137.5 km/h
